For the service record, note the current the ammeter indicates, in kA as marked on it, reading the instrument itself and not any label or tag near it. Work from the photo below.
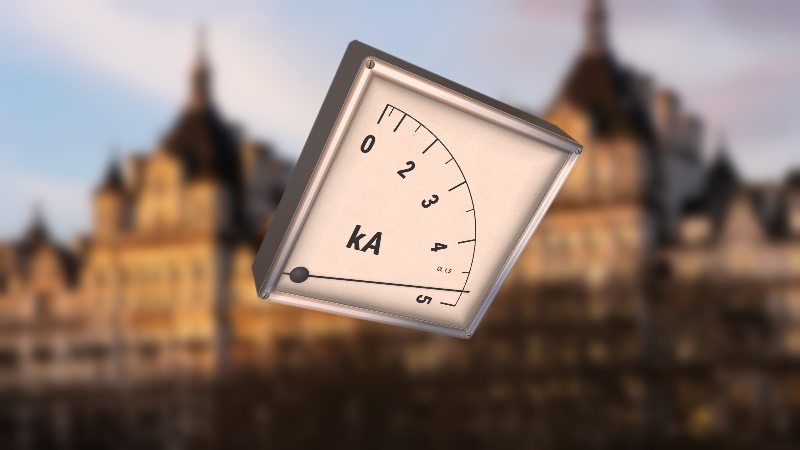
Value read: 4.75 kA
